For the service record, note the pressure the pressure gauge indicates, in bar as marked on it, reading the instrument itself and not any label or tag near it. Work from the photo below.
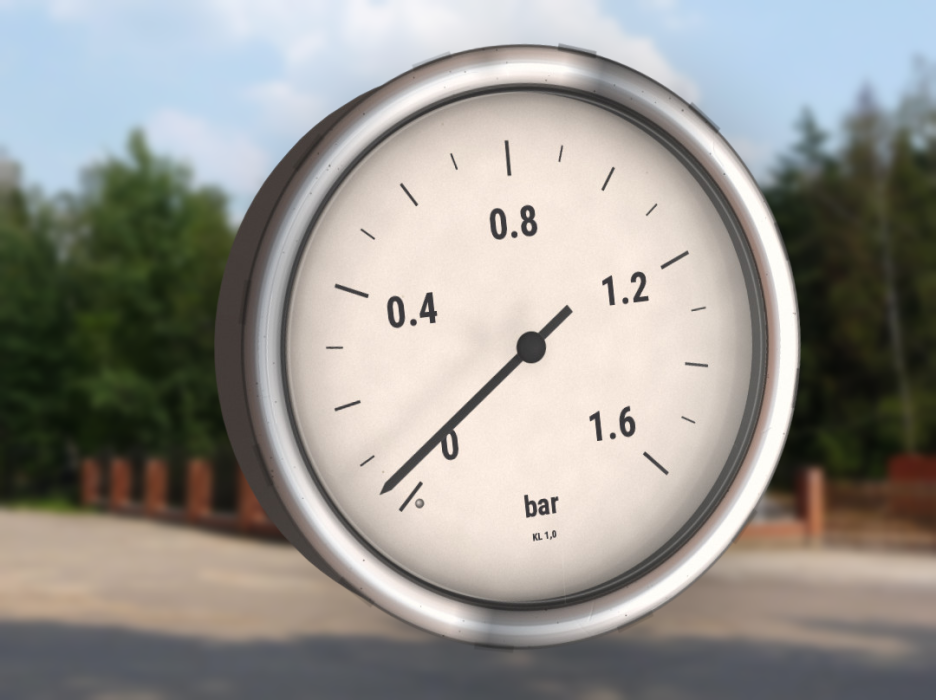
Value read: 0.05 bar
